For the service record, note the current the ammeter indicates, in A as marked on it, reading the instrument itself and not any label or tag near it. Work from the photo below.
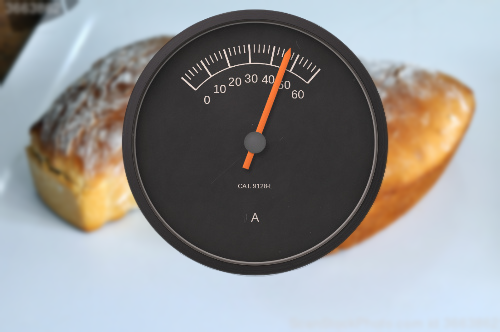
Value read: 46 A
